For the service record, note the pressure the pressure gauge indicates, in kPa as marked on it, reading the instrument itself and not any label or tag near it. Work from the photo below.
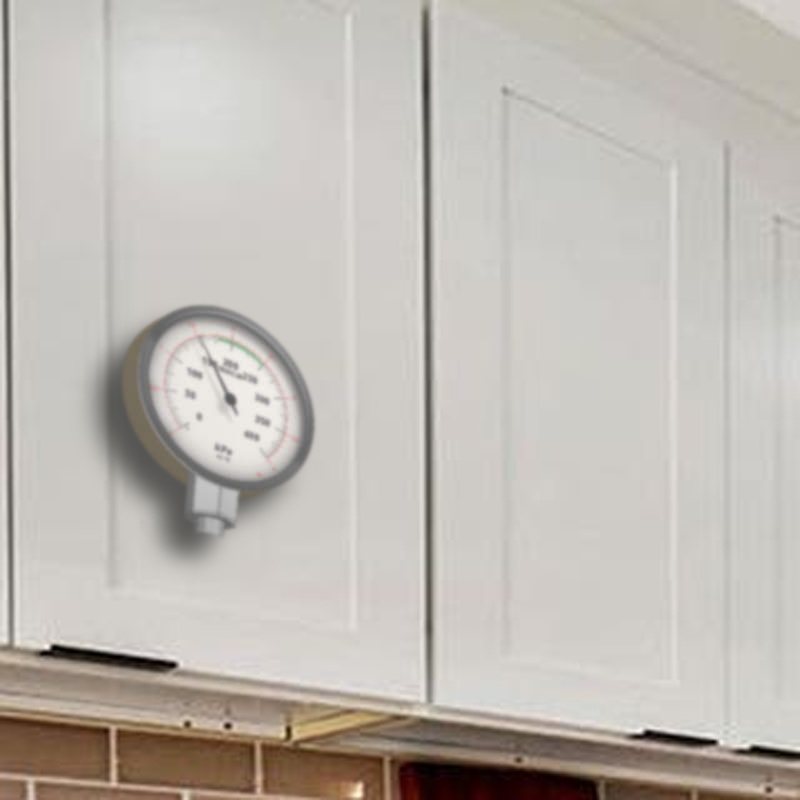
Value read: 150 kPa
